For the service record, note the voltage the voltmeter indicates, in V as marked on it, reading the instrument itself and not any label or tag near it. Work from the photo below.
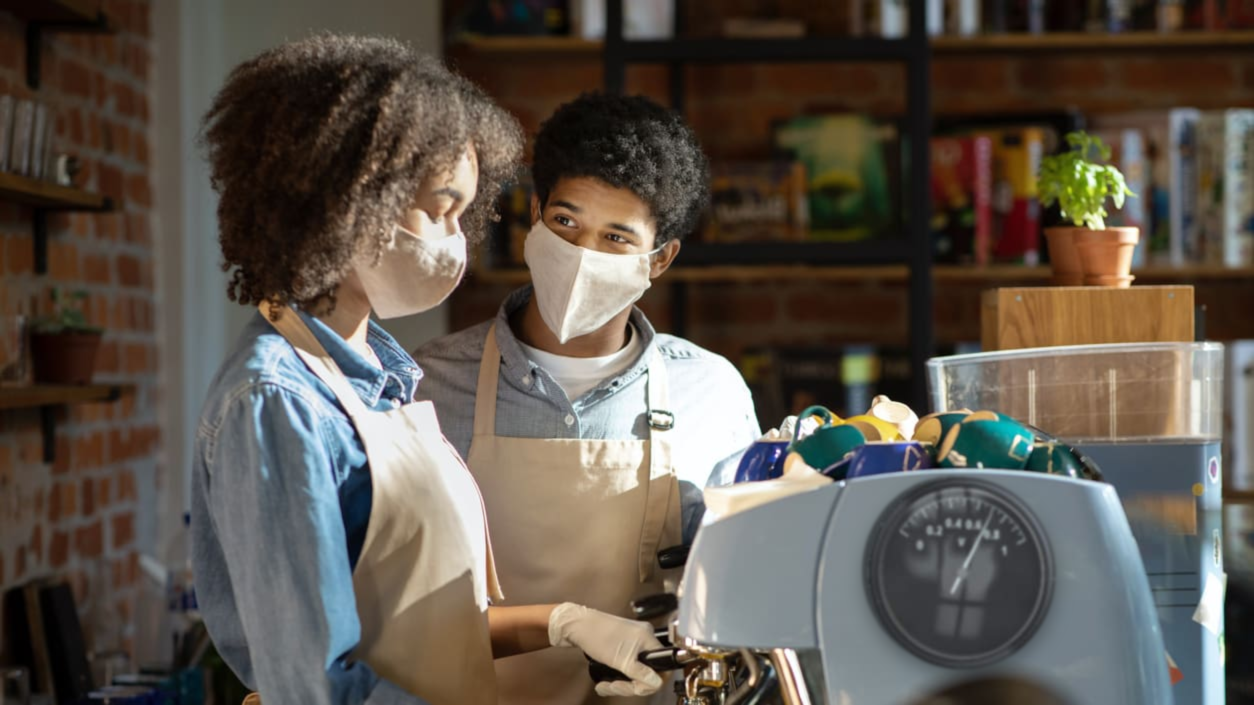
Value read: 0.7 V
